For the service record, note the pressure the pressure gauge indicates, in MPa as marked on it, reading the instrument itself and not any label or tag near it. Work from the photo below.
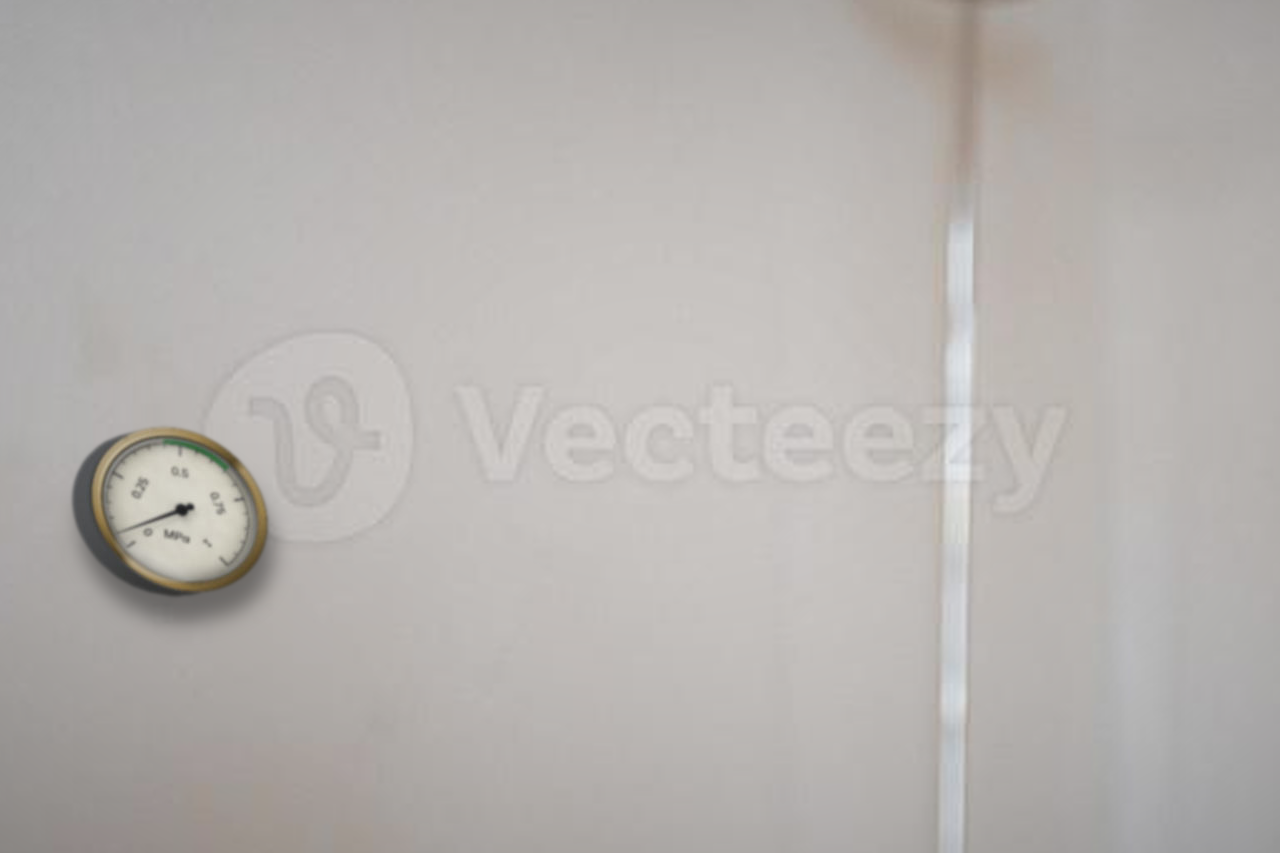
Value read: 0.05 MPa
